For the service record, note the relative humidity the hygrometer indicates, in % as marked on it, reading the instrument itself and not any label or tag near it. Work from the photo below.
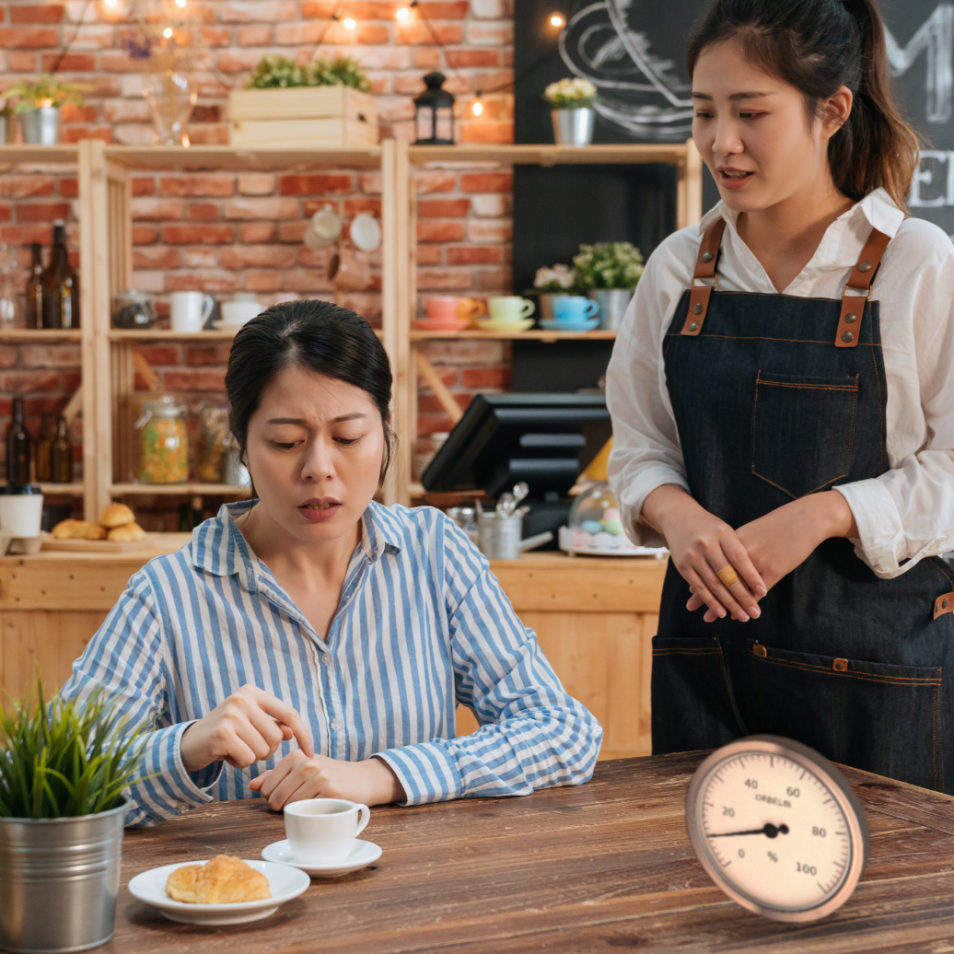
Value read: 10 %
